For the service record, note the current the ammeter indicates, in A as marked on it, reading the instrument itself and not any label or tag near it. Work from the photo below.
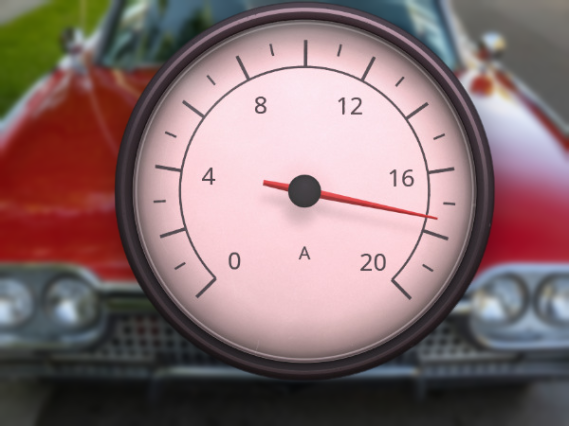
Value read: 17.5 A
